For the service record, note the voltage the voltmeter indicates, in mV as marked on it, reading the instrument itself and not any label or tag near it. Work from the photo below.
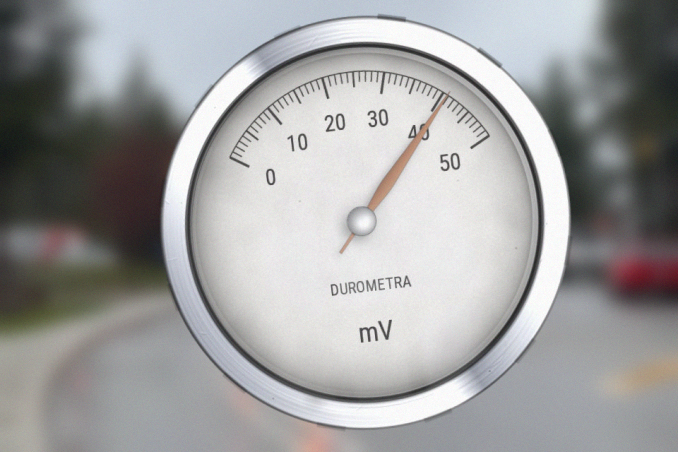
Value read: 41 mV
